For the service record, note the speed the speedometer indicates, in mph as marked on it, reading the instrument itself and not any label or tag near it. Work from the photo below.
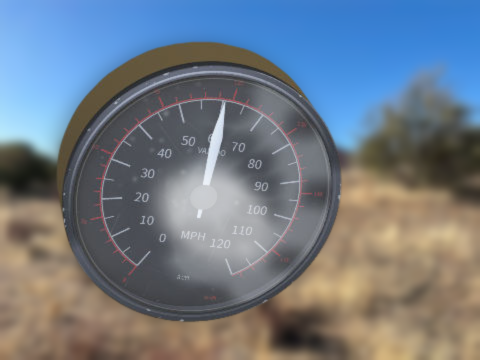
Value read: 60 mph
